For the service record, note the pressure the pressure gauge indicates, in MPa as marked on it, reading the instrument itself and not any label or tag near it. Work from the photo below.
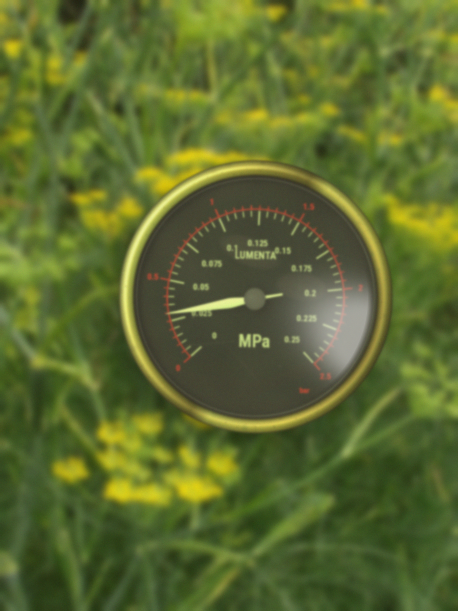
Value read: 0.03 MPa
